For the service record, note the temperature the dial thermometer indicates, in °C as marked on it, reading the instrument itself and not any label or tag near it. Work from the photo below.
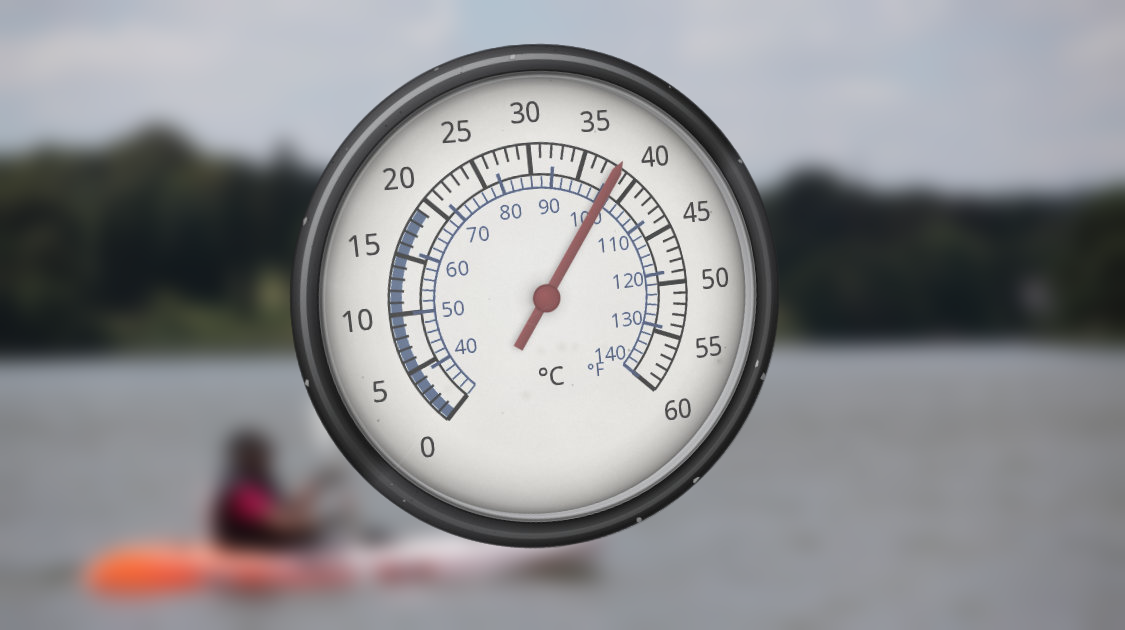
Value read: 38 °C
